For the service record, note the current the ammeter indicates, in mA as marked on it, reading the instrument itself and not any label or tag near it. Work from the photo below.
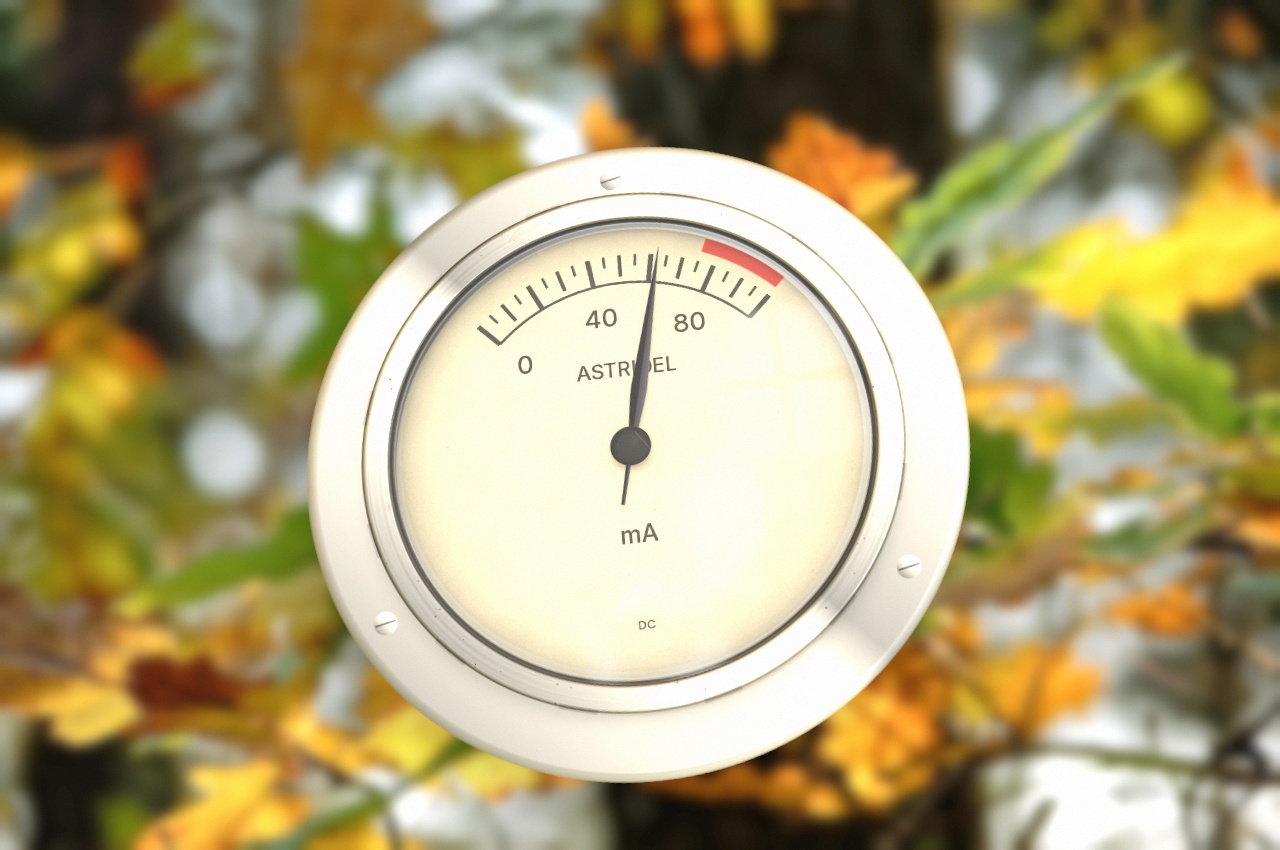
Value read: 62.5 mA
